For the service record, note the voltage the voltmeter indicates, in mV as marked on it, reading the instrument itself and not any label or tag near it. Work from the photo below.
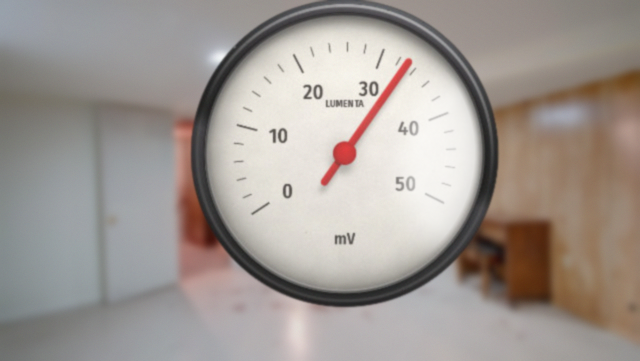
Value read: 33 mV
